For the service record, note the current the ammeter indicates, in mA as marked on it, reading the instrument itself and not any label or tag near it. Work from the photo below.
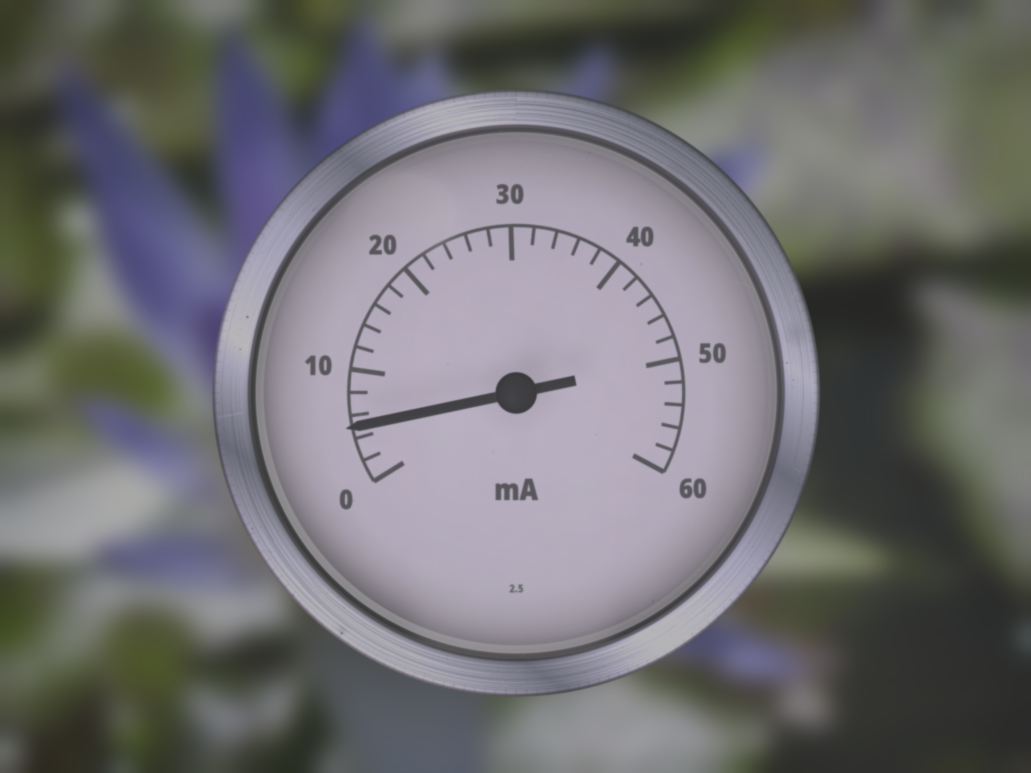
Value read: 5 mA
